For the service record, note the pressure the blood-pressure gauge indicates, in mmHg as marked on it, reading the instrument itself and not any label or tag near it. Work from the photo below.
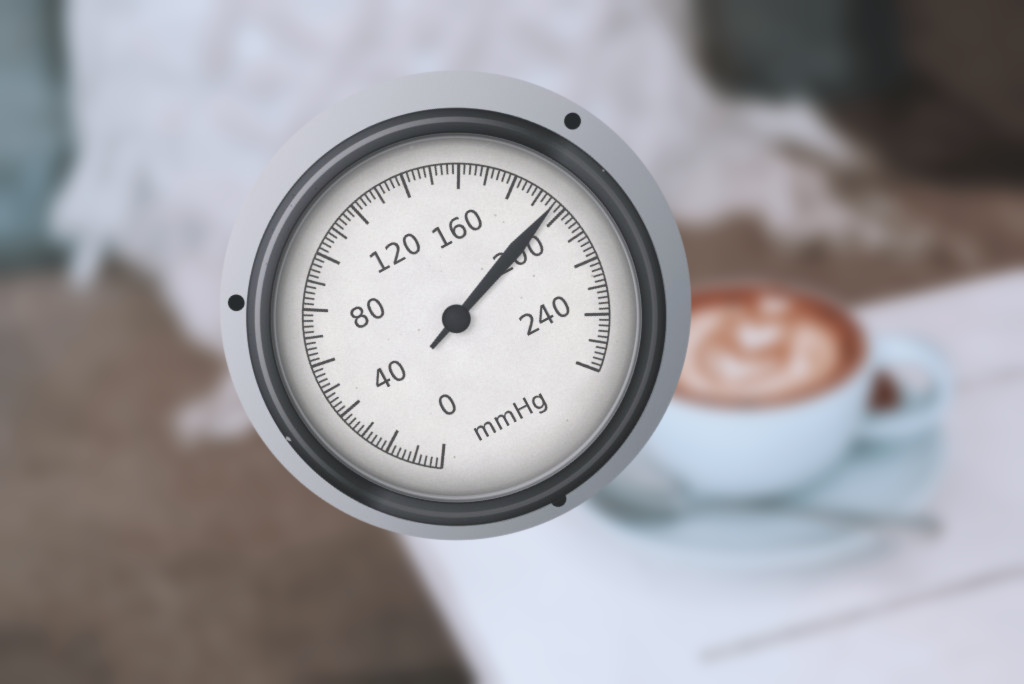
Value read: 196 mmHg
